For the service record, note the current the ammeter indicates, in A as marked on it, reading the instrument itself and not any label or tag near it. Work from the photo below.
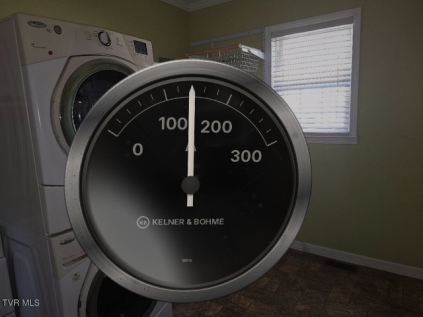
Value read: 140 A
